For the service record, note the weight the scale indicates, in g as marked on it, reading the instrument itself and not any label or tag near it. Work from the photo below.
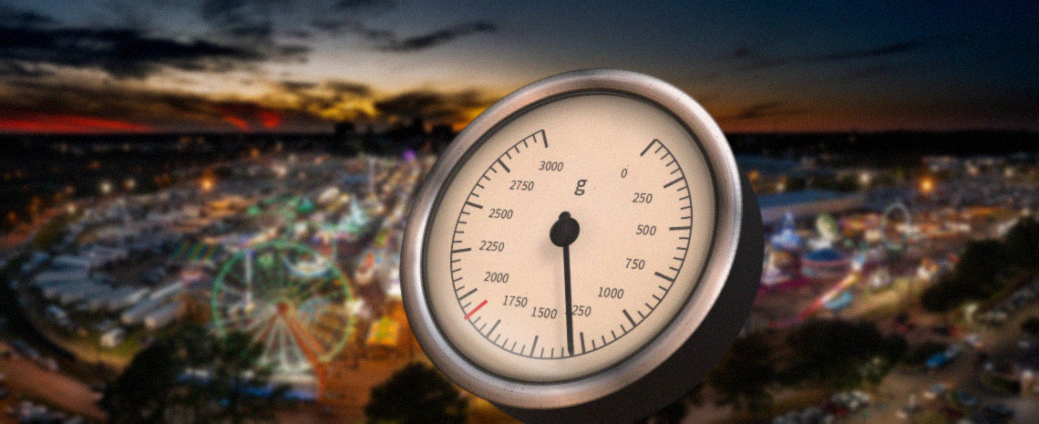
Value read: 1300 g
